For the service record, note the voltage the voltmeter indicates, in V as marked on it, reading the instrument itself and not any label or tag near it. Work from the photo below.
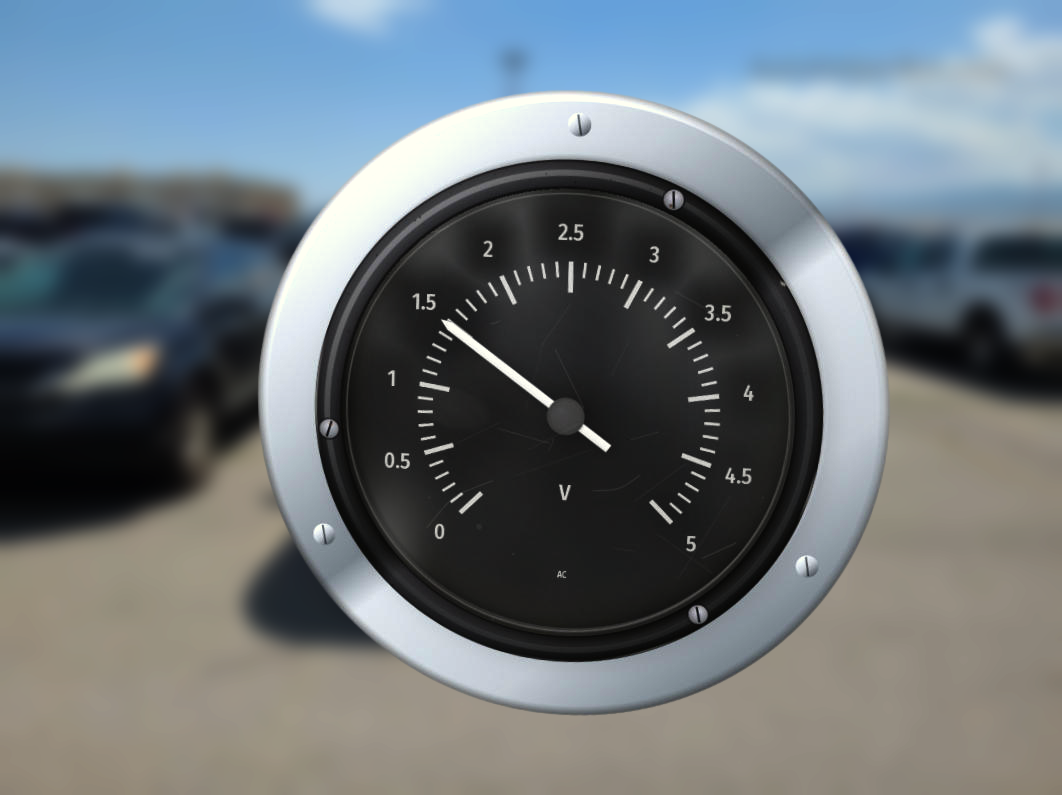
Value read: 1.5 V
